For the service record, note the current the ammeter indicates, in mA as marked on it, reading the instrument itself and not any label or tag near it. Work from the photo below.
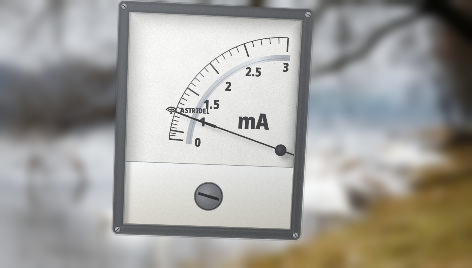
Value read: 1 mA
